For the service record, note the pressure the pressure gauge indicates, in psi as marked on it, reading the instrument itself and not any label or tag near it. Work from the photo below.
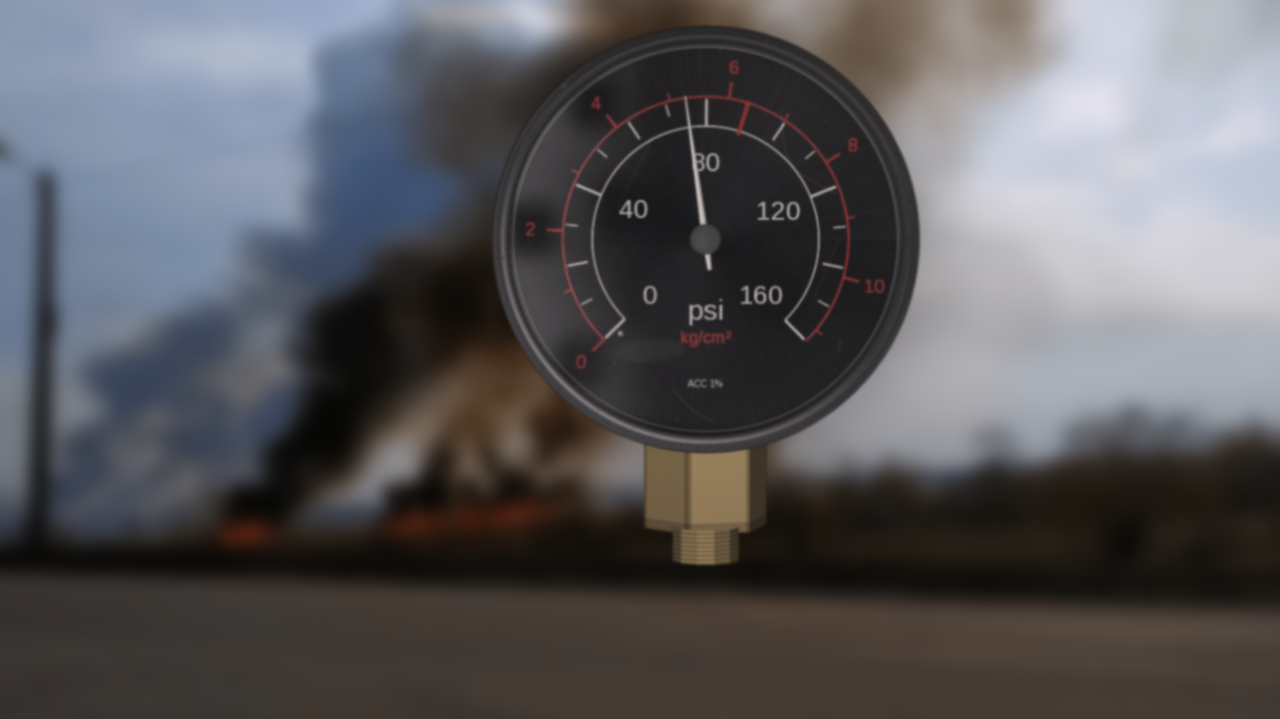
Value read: 75 psi
